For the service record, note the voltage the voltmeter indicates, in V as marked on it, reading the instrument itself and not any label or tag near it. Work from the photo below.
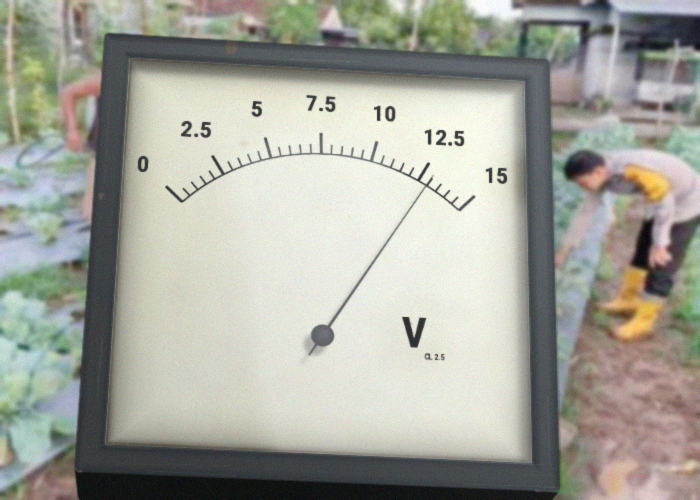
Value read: 13 V
